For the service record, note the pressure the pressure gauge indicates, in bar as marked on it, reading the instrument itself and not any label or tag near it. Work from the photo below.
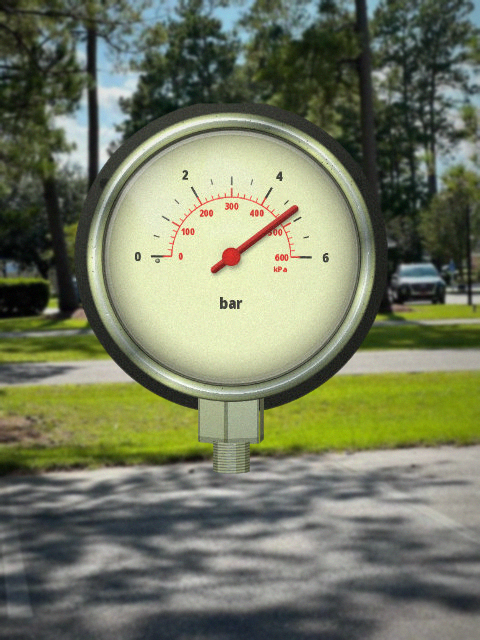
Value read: 4.75 bar
